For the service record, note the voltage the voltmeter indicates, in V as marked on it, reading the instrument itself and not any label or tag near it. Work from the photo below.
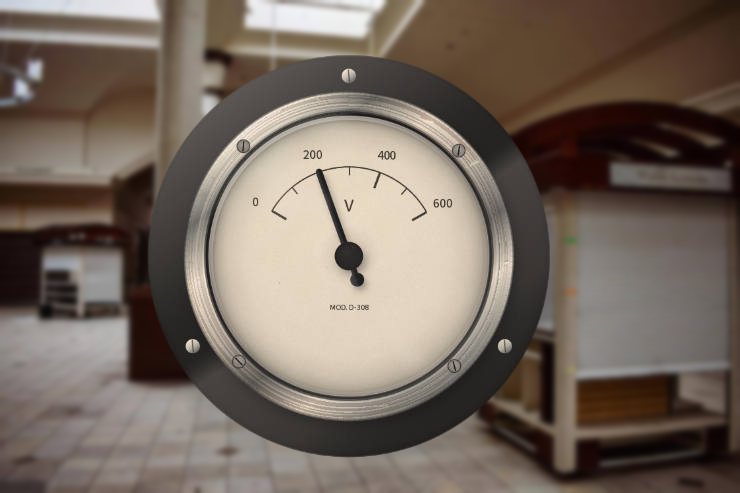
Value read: 200 V
